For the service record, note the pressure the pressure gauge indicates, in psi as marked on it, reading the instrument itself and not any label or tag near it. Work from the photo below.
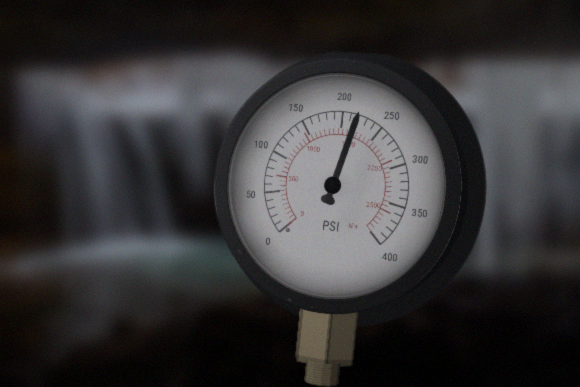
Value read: 220 psi
